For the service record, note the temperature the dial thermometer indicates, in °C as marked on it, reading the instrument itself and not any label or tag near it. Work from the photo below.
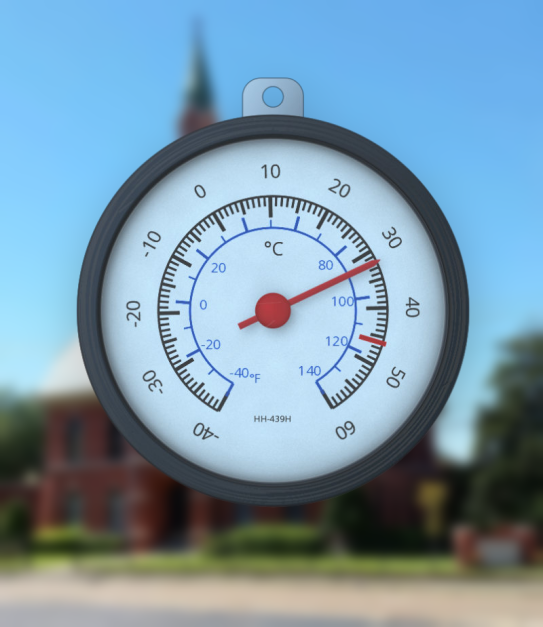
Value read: 32 °C
